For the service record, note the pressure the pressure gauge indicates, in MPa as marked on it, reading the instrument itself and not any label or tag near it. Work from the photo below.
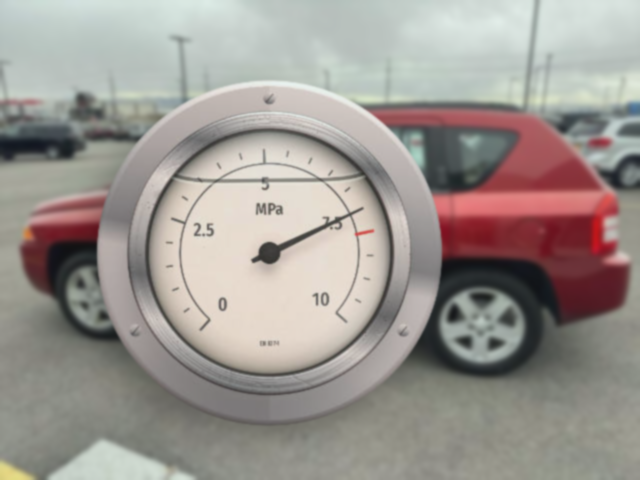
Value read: 7.5 MPa
